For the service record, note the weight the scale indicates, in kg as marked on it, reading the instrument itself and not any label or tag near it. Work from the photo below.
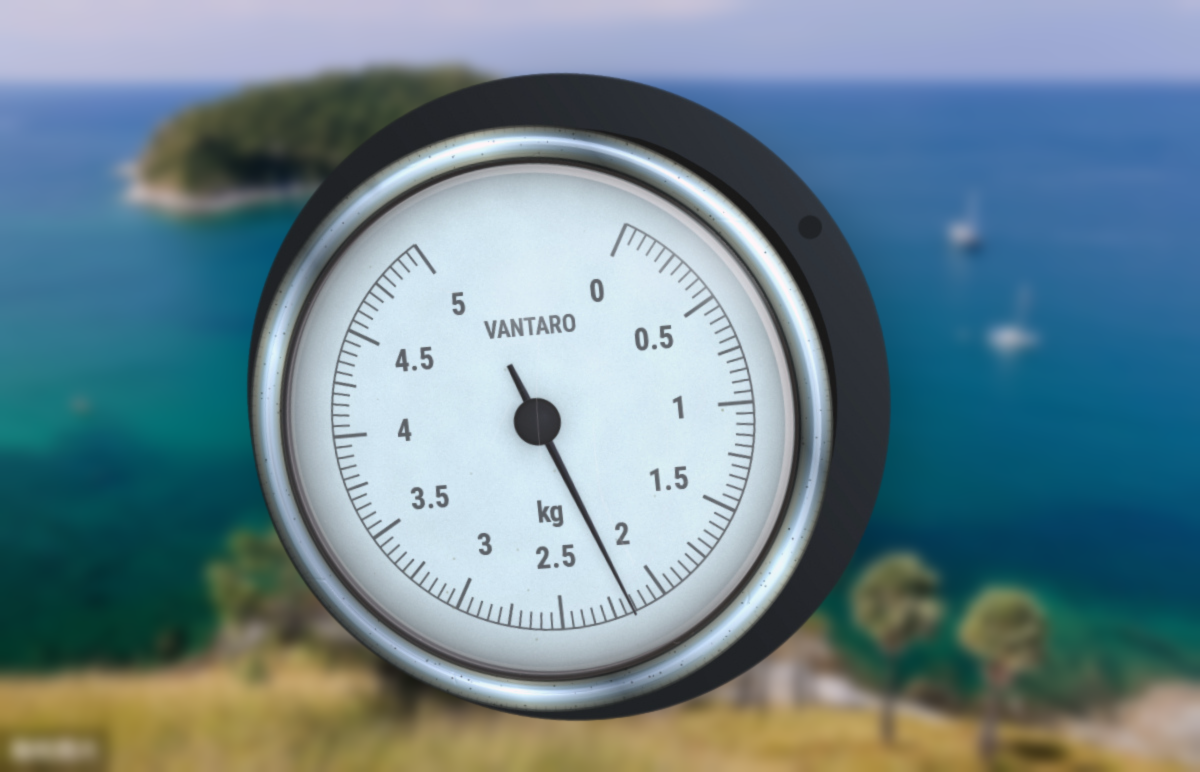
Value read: 2.15 kg
